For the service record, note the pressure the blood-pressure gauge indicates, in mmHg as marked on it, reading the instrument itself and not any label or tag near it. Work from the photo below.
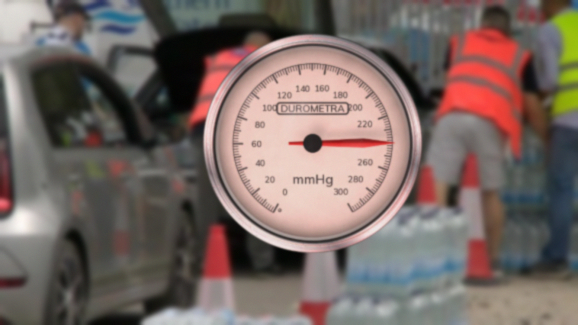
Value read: 240 mmHg
